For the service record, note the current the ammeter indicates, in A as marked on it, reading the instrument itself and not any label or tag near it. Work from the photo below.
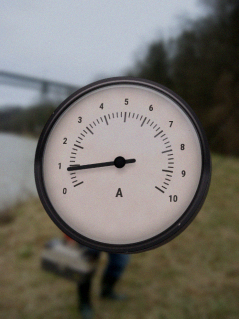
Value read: 0.8 A
